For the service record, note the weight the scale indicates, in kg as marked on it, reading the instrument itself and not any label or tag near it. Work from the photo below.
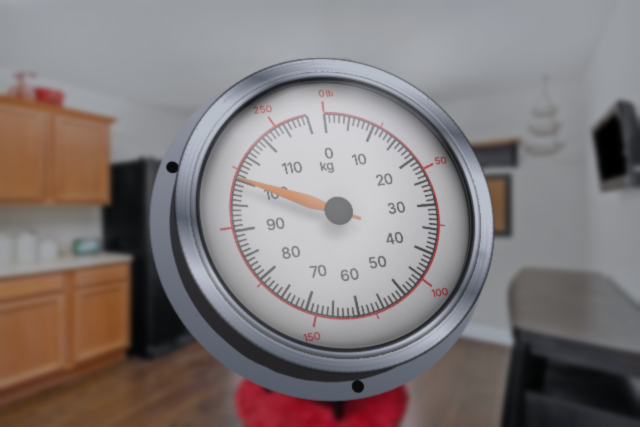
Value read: 100 kg
